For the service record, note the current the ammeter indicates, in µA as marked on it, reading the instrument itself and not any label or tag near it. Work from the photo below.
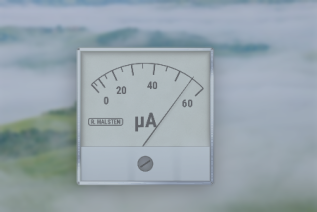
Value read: 55 µA
